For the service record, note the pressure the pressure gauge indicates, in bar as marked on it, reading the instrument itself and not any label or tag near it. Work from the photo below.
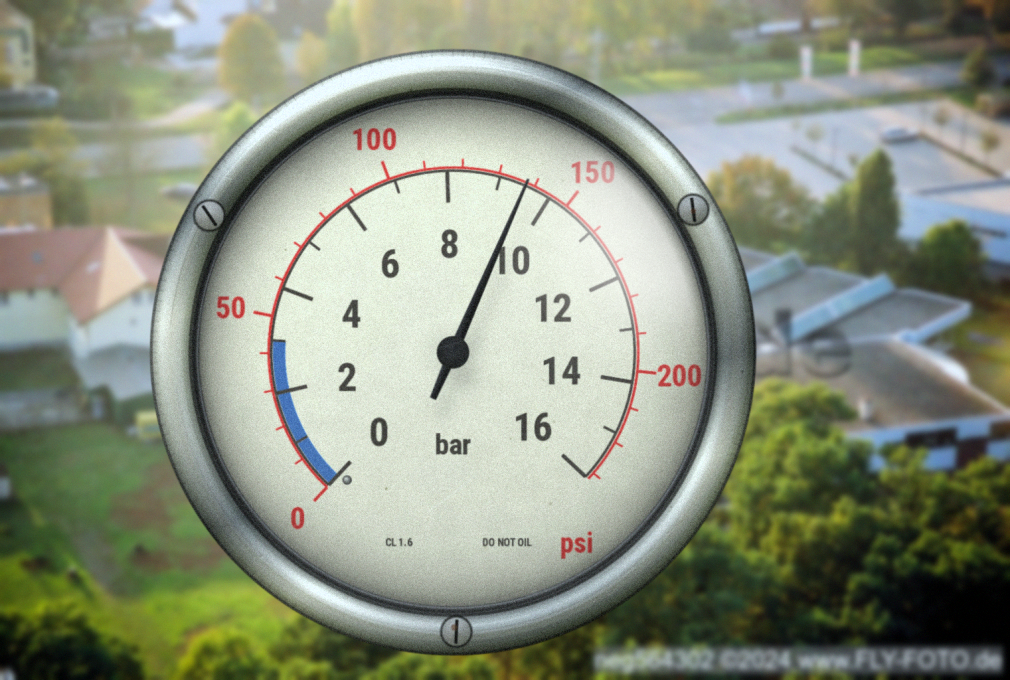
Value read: 9.5 bar
